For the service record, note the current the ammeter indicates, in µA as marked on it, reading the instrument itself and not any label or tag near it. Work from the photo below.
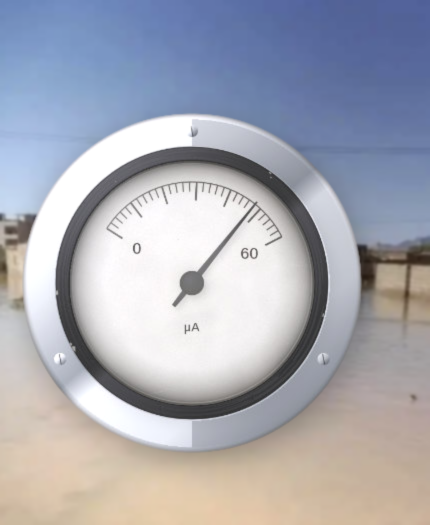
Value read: 48 µA
